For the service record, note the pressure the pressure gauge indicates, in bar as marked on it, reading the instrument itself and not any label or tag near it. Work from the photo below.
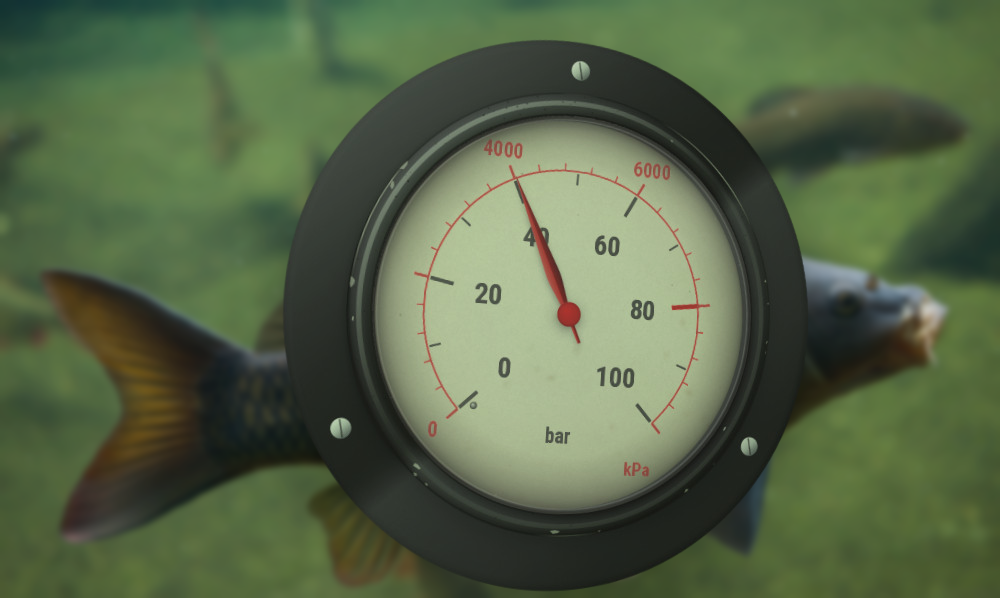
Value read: 40 bar
